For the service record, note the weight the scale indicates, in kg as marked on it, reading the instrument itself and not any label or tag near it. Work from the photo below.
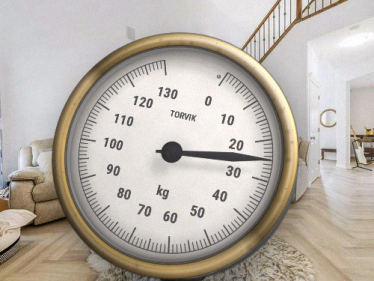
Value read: 25 kg
